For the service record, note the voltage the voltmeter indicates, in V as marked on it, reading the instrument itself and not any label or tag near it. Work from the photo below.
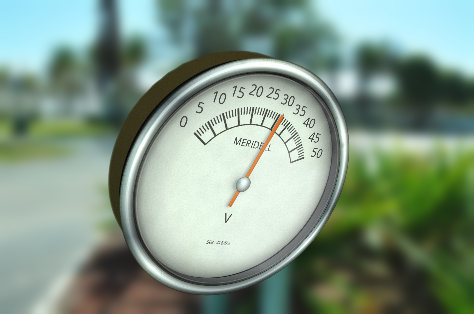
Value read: 30 V
